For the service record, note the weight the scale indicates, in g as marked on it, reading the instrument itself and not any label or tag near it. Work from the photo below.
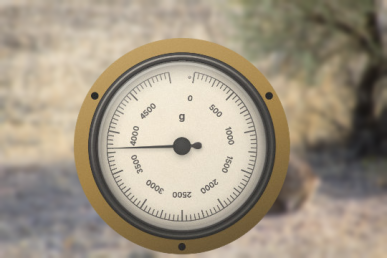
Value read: 3800 g
